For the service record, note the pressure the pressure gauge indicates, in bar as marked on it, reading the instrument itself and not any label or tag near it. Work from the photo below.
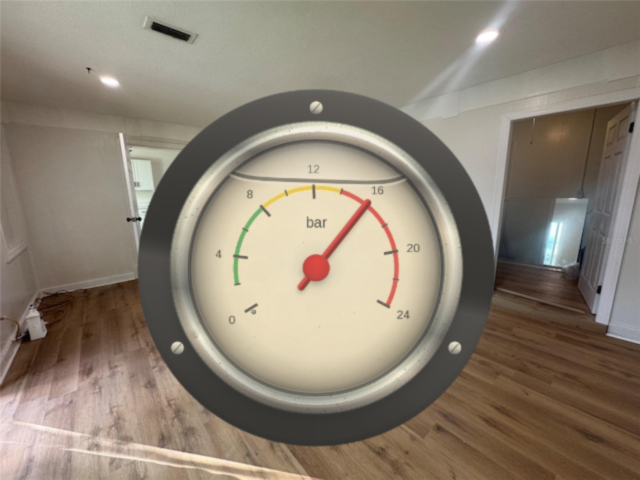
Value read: 16 bar
